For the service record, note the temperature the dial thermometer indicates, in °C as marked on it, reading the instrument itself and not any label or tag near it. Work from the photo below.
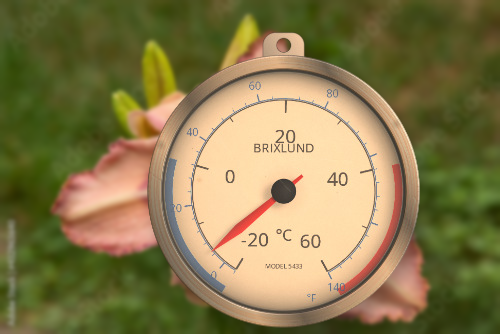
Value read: -15 °C
